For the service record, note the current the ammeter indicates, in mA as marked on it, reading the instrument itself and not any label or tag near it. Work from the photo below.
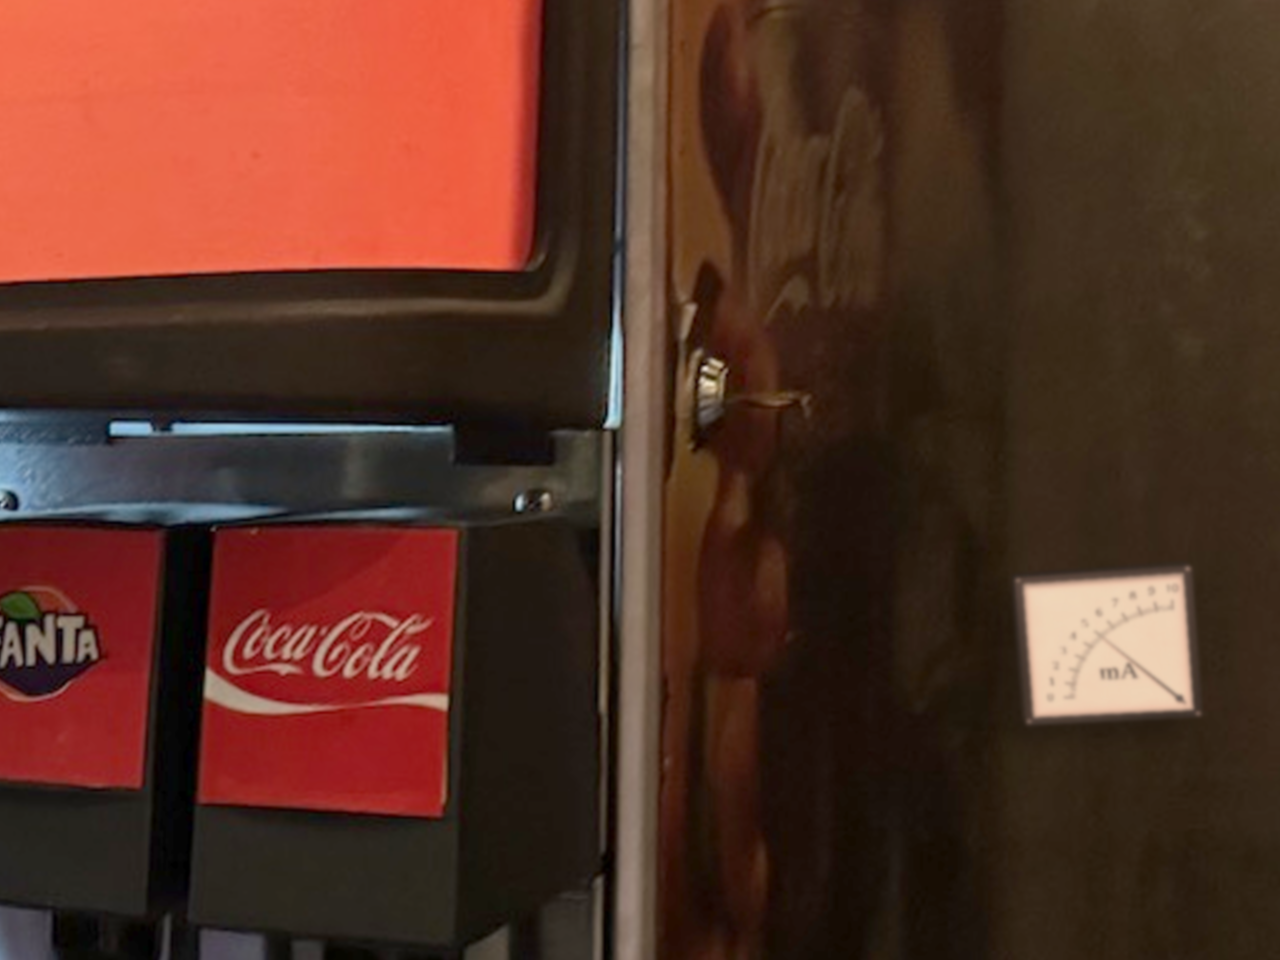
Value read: 5 mA
